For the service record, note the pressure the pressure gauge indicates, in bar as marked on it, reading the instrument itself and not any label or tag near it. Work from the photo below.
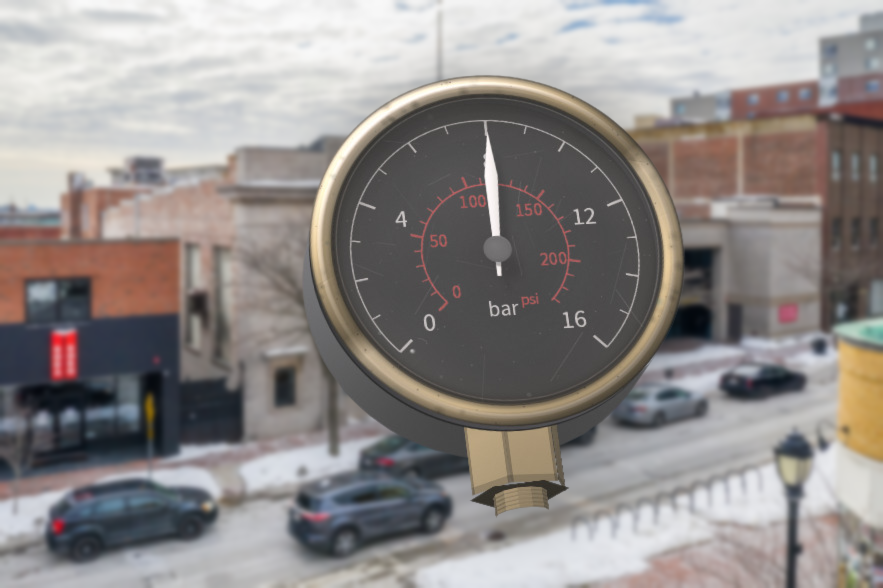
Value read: 8 bar
